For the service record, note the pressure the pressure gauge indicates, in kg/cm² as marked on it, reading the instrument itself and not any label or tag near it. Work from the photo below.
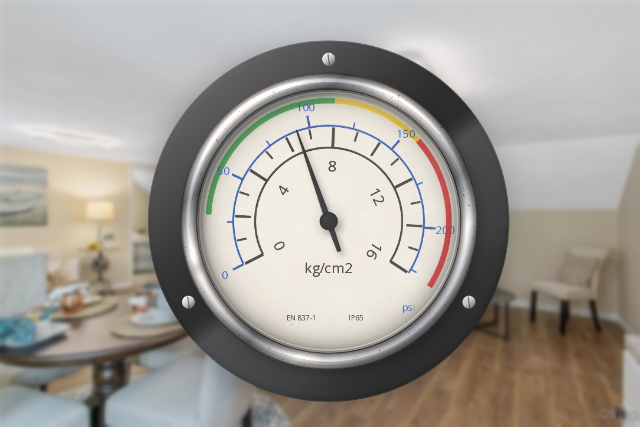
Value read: 6.5 kg/cm²
